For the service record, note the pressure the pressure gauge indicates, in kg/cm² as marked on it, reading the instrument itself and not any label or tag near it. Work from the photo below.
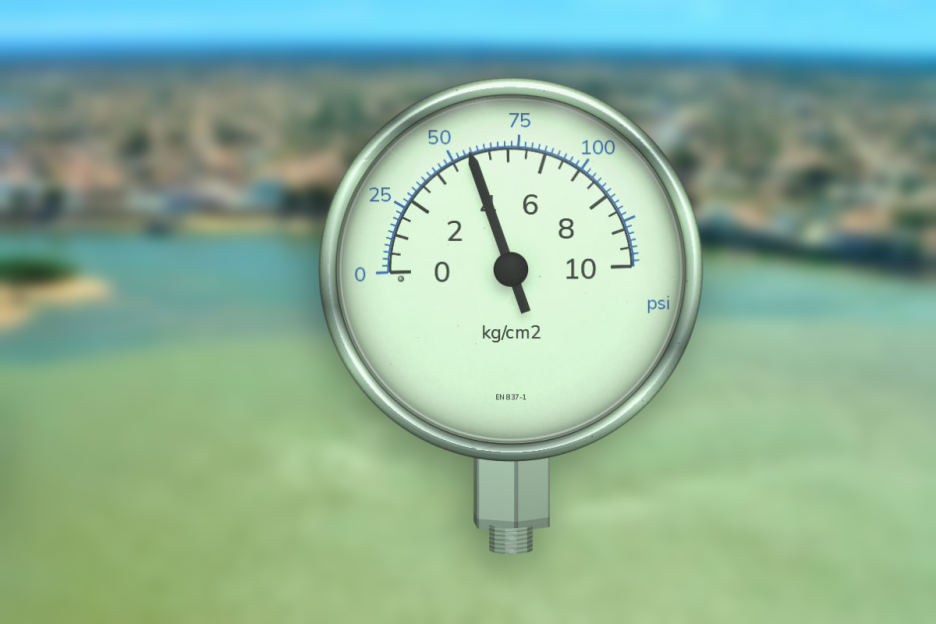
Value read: 4 kg/cm²
